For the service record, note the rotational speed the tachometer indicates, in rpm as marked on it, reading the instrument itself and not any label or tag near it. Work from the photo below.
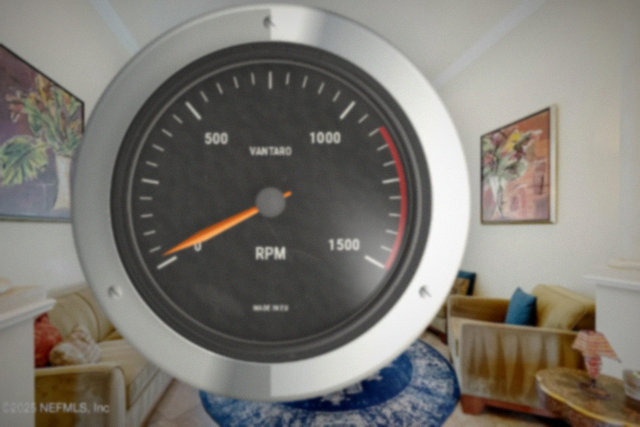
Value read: 25 rpm
